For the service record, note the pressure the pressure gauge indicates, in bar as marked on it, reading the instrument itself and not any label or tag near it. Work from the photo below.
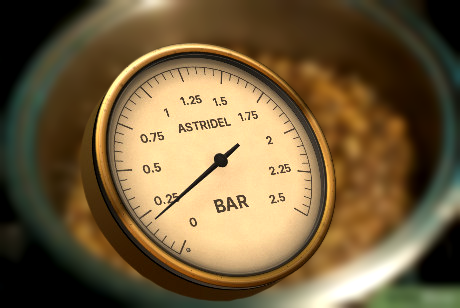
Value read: 0.2 bar
